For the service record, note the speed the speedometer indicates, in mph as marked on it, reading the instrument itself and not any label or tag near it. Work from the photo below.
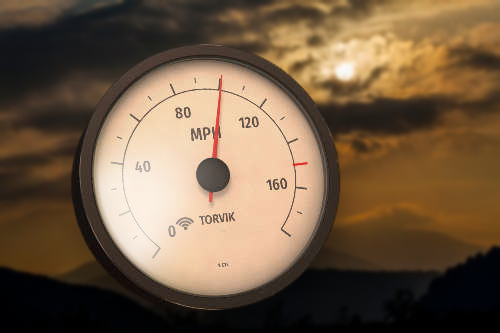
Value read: 100 mph
